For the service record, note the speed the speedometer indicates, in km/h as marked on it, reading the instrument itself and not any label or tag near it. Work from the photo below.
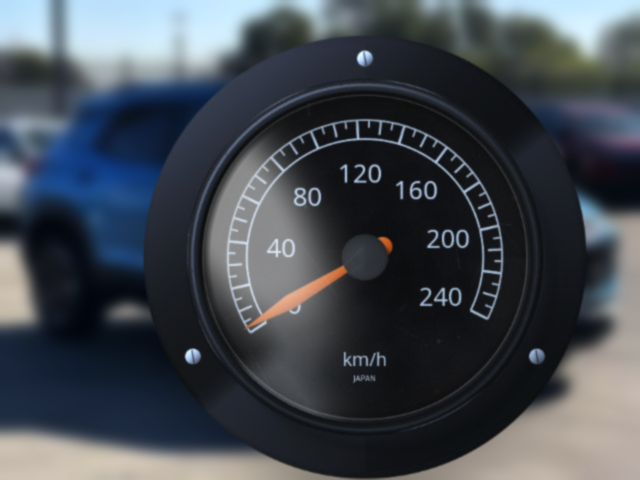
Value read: 2.5 km/h
